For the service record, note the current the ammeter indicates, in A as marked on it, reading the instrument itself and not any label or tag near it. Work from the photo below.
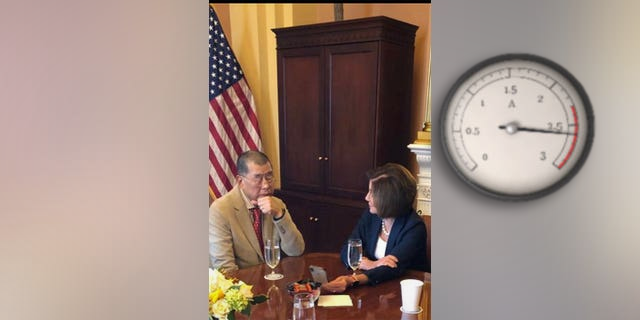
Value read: 2.6 A
